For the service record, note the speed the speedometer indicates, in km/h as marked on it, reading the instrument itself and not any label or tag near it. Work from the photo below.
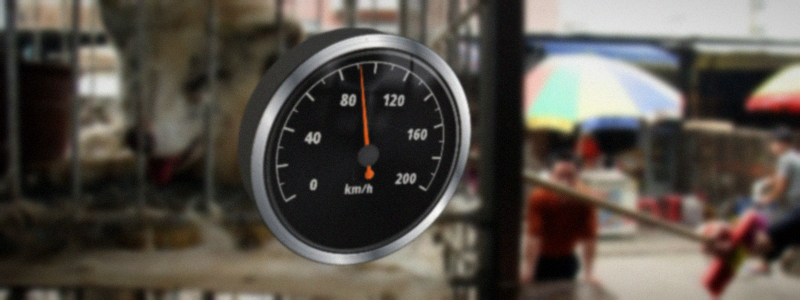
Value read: 90 km/h
